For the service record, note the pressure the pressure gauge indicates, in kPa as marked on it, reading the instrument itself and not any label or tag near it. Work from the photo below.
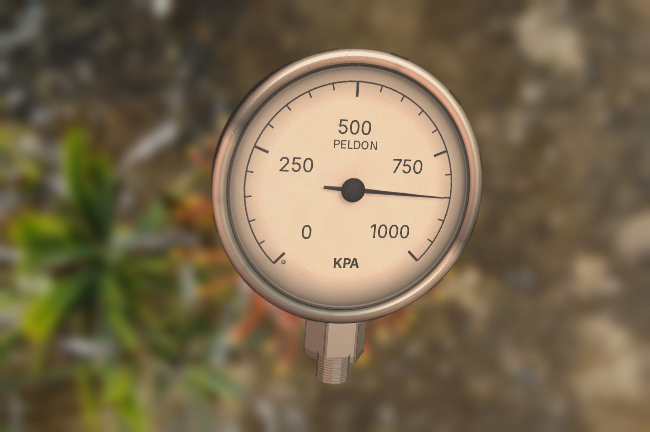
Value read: 850 kPa
